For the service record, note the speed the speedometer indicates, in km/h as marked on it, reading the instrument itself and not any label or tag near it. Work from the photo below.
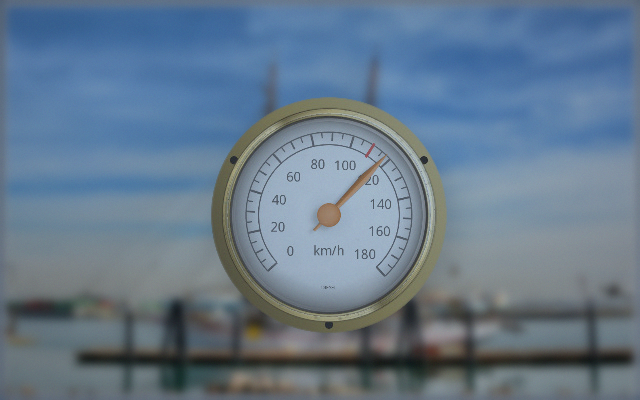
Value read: 117.5 km/h
